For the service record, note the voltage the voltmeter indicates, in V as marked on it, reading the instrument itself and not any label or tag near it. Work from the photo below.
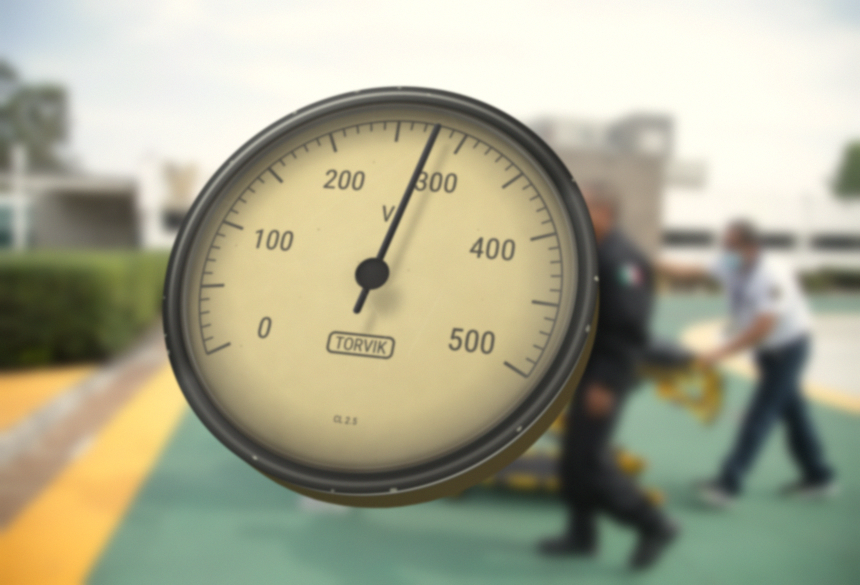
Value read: 280 V
